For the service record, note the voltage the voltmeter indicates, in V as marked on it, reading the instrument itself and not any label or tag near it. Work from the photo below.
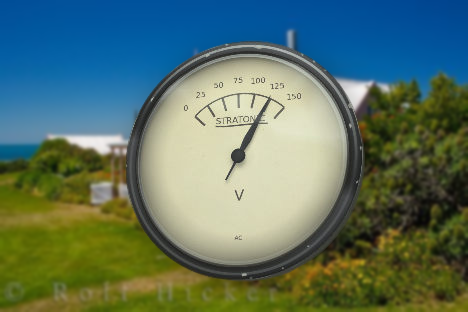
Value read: 125 V
